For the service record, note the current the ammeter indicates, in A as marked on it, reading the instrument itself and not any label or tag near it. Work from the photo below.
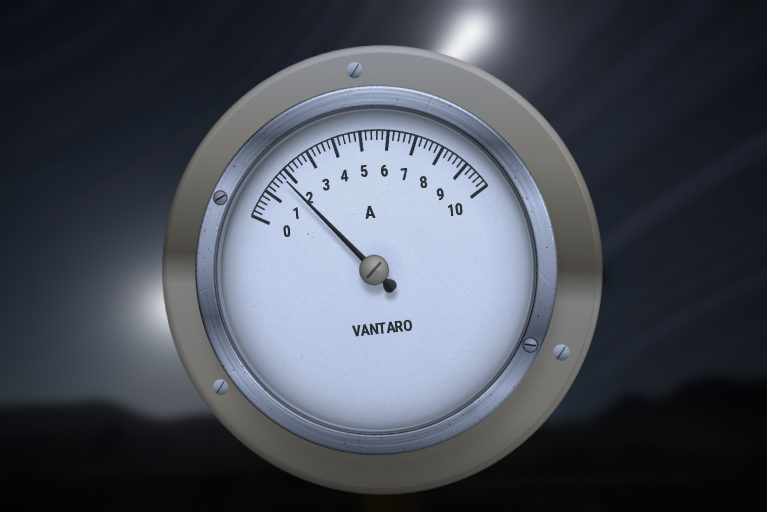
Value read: 1.8 A
